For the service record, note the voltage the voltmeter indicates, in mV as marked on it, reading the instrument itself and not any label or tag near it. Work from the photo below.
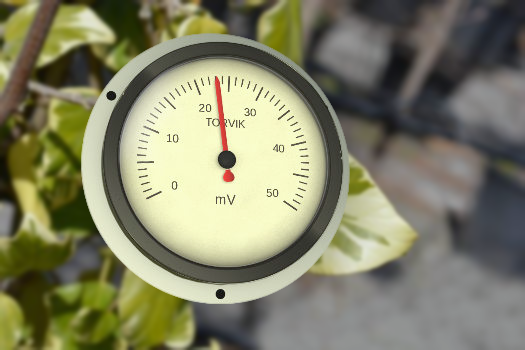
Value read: 23 mV
